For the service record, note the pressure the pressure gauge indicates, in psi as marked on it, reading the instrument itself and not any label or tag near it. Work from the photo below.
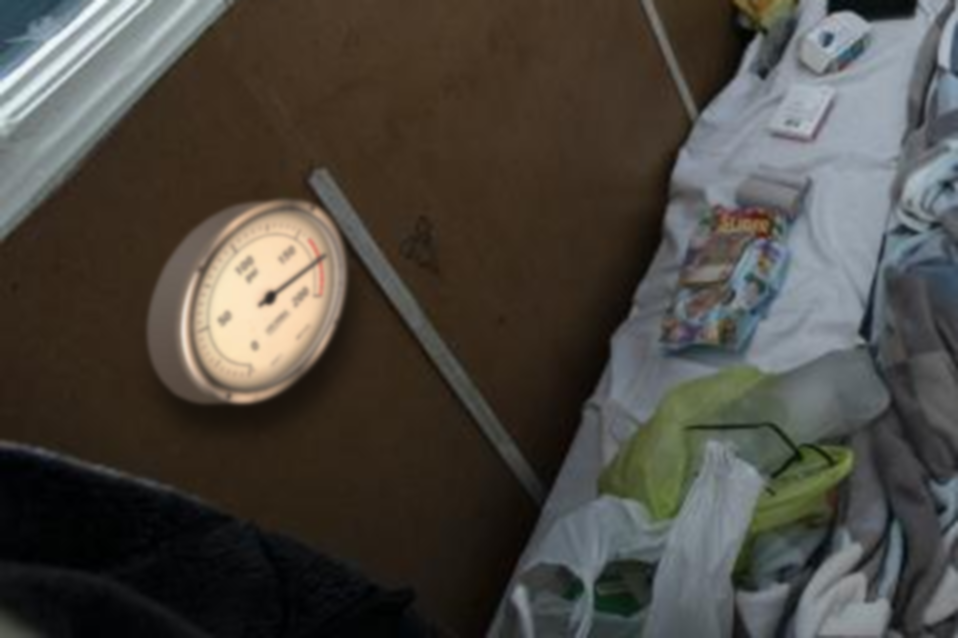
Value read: 175 psi
